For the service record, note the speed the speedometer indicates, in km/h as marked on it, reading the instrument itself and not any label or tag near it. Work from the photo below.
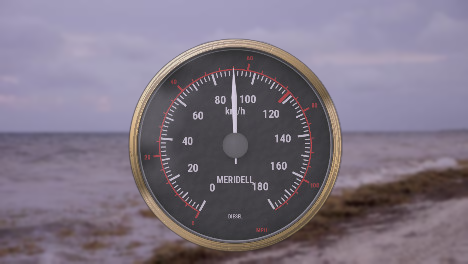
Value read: 90 km/h
